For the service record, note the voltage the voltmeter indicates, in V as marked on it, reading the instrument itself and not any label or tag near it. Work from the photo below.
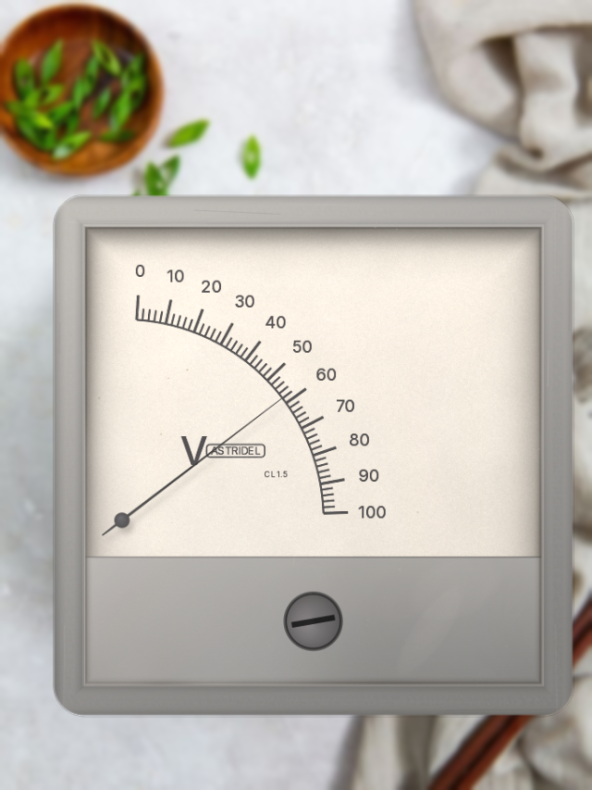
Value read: 58 V
